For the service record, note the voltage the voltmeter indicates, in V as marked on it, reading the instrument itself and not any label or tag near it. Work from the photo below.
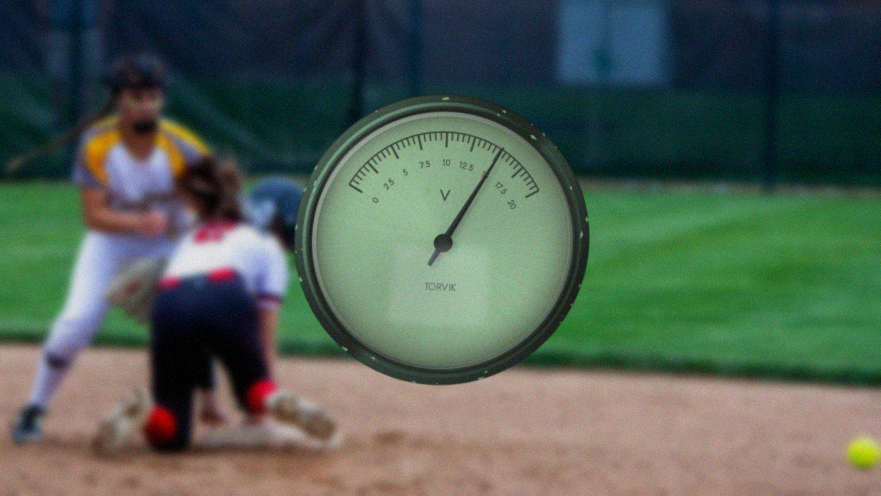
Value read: 15 V
